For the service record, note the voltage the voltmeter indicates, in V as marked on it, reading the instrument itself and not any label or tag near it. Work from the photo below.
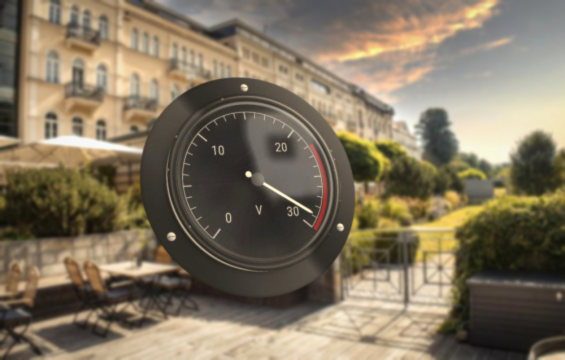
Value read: 29 V
